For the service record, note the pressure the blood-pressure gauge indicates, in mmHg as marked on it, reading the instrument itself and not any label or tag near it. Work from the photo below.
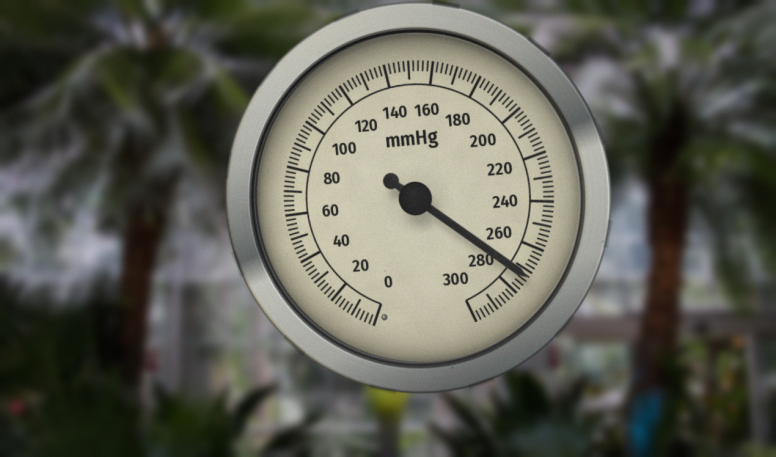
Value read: 272 mmHg
